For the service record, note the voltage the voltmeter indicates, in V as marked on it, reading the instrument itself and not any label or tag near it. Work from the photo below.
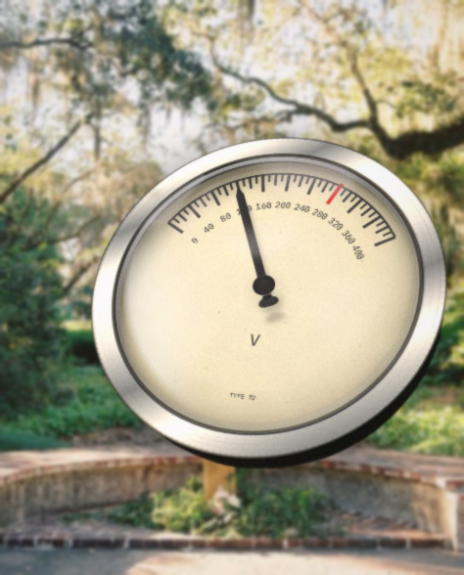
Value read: 120 V
